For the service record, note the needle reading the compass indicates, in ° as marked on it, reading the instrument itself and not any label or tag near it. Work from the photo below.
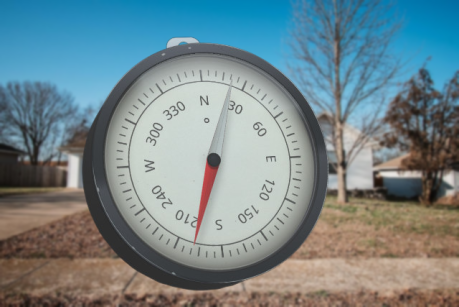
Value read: 200 °
